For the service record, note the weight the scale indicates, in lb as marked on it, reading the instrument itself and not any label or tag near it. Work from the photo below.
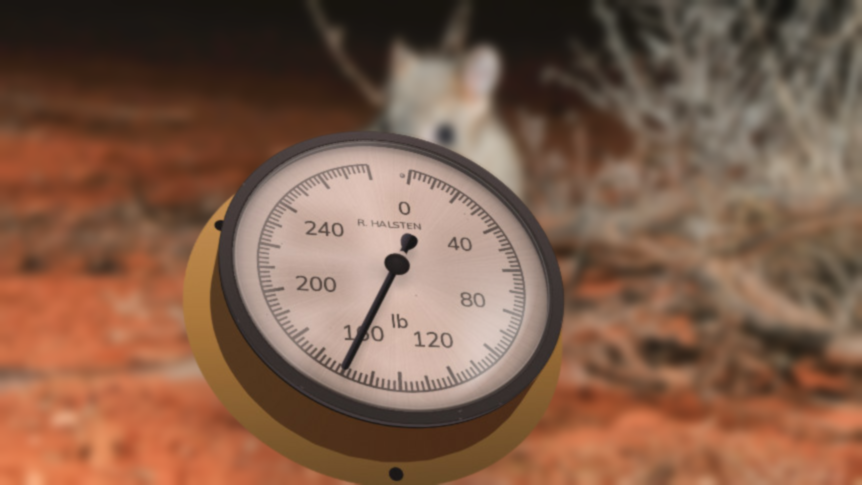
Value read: 160 lb
